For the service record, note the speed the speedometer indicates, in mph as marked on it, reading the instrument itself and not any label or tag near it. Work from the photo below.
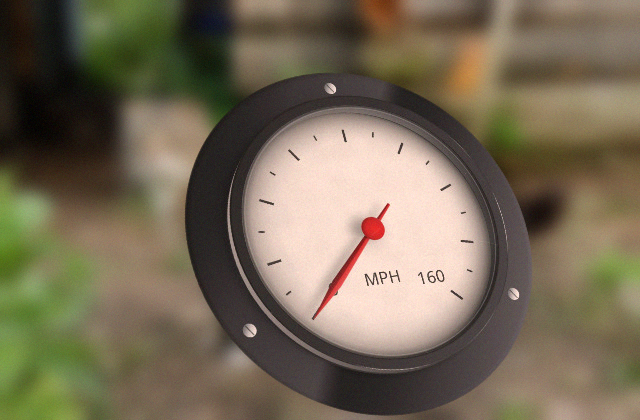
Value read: 0 mph
